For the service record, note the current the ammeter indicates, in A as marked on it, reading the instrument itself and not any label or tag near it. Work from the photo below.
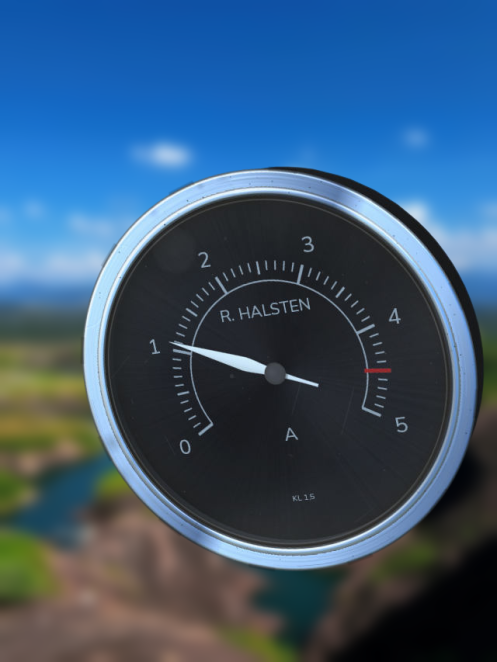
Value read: 1.1 A
